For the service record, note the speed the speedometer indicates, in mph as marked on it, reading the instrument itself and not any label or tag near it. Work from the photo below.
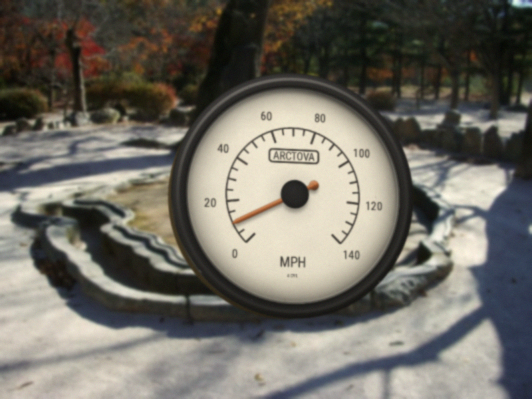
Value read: 10 mph
